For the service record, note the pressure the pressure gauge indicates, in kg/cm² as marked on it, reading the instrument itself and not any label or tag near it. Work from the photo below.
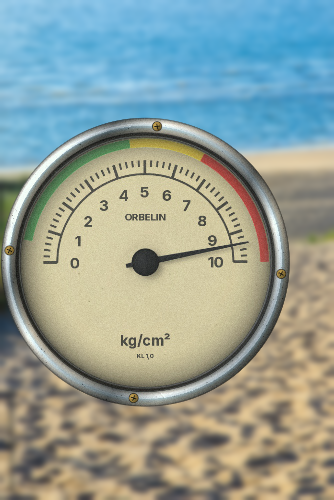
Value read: 9.4 kg/cm²
